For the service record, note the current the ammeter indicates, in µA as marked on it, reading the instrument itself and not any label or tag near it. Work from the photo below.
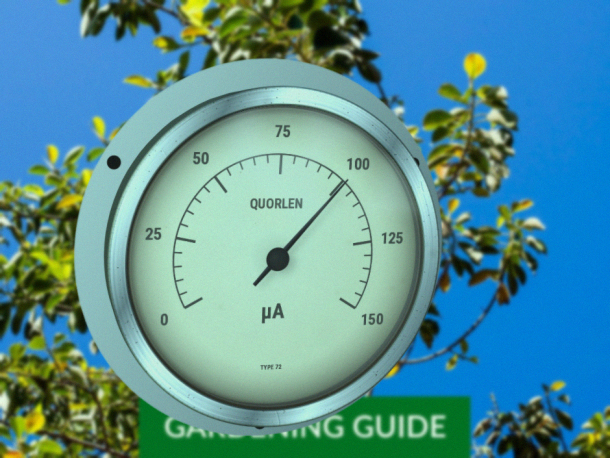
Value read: 100 µA
